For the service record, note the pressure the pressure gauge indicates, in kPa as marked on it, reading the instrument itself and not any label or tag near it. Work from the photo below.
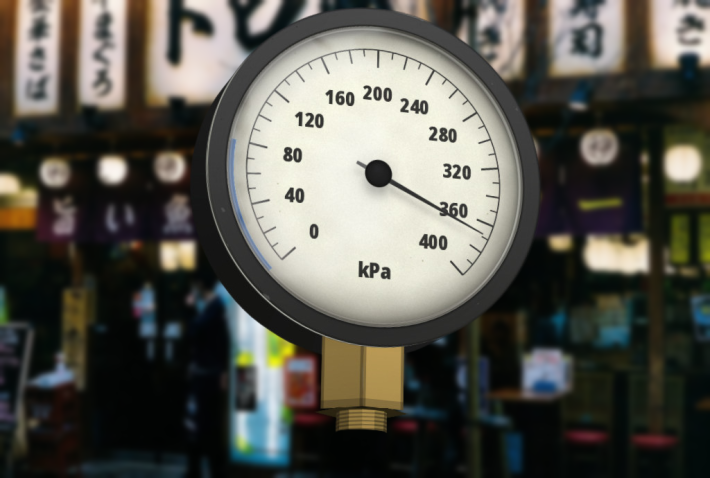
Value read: 370 kPa
